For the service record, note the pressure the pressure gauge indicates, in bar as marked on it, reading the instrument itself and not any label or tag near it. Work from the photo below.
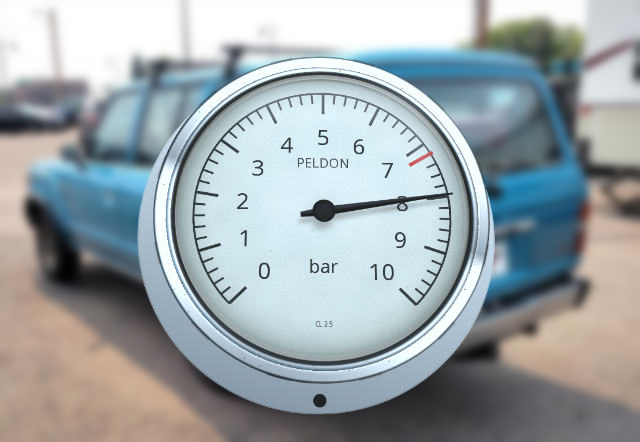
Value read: 8 bar
